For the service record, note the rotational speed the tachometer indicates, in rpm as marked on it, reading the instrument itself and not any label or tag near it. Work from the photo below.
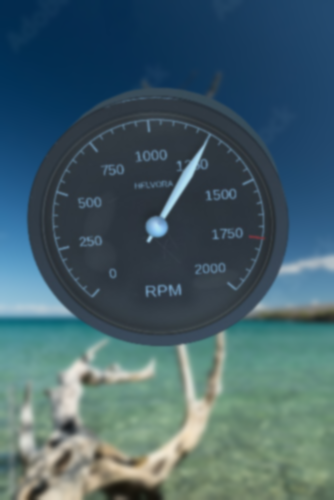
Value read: 1250 rpm
